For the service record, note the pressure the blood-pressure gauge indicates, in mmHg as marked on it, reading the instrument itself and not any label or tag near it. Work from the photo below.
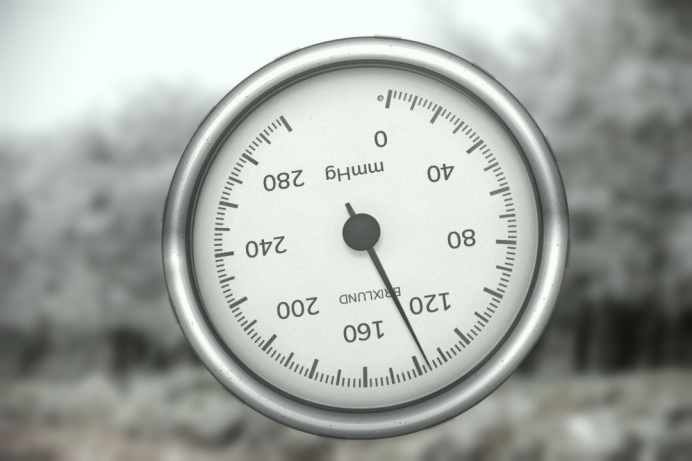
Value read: 136 mmHg
